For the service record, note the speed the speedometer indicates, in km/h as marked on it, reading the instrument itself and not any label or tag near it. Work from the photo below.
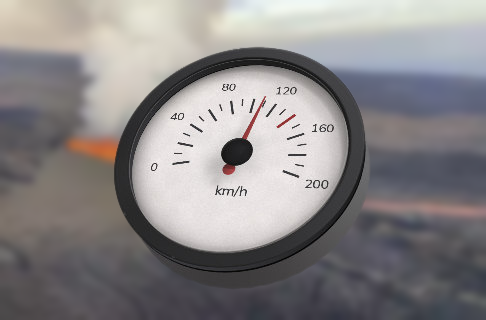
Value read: 110 km/h
